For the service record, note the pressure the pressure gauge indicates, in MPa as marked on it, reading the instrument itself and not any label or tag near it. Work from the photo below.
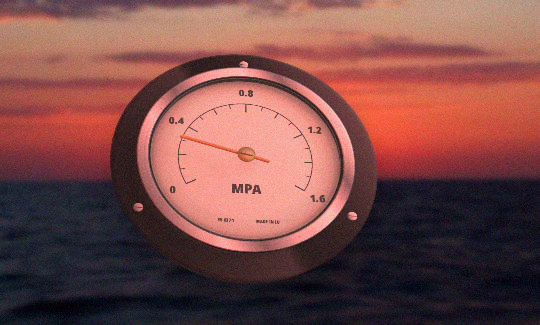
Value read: 0.3 MPa
